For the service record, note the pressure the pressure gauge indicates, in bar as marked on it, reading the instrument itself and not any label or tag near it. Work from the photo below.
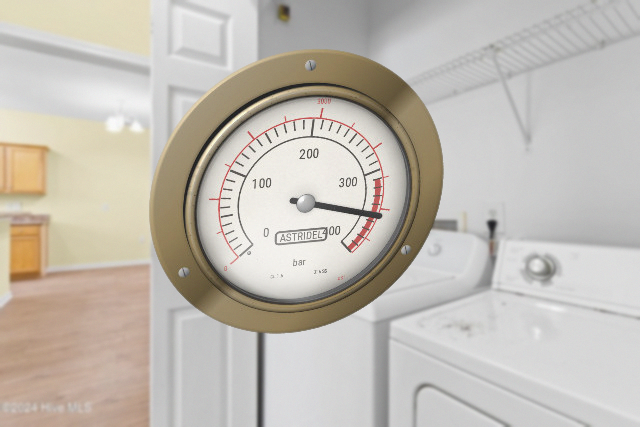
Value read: 350 bar
